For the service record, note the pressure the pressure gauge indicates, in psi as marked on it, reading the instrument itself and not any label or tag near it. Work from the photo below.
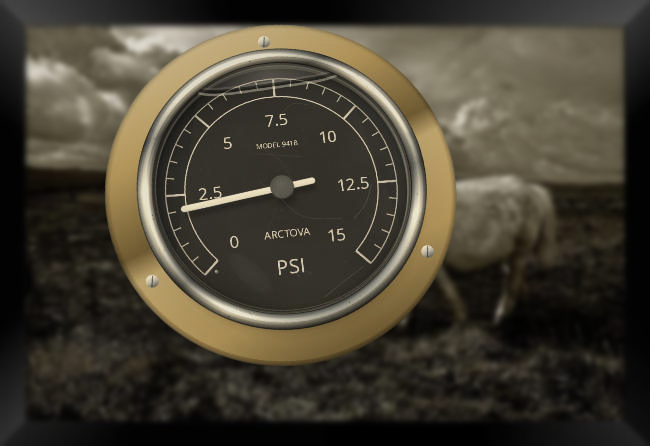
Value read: 2 psi
